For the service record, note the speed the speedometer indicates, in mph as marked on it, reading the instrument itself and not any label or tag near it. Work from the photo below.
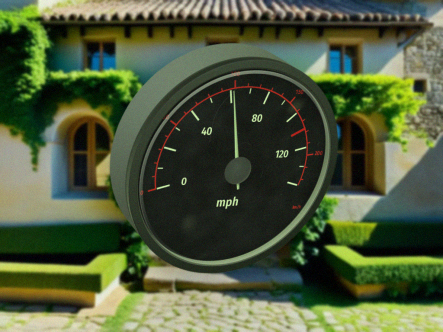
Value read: 60 mph
